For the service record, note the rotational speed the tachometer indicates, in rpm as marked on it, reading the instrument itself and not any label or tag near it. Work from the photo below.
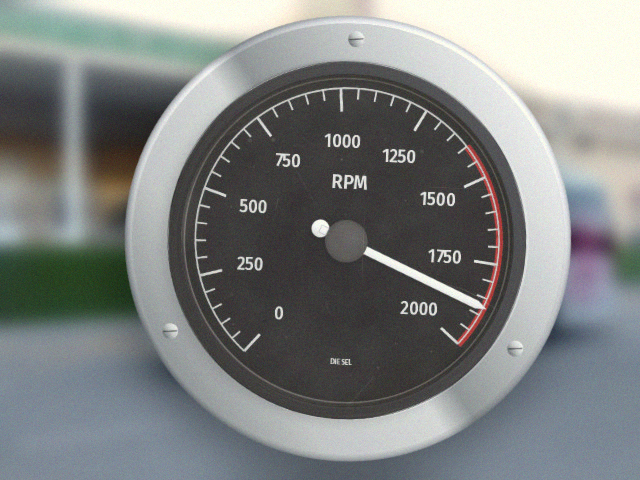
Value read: 1875 rpm
